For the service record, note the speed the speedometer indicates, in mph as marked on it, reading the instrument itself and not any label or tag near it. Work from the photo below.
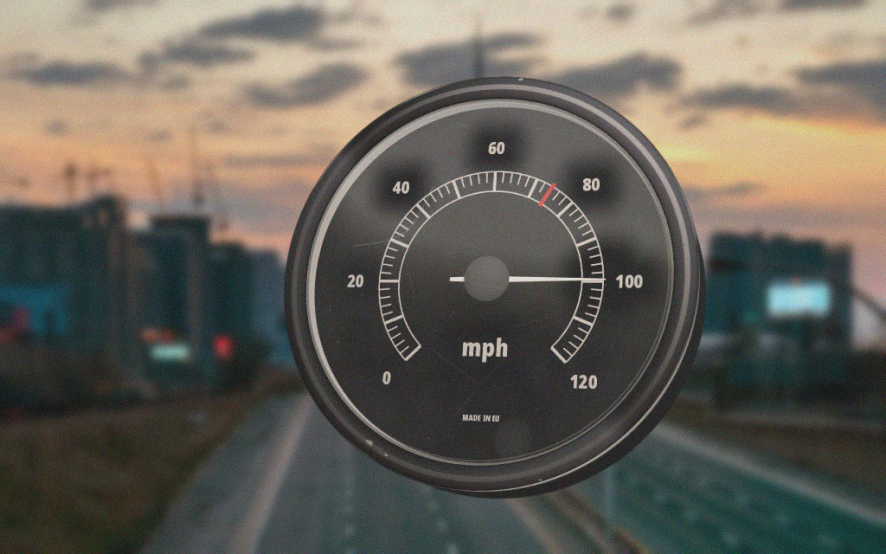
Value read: 100 mph
